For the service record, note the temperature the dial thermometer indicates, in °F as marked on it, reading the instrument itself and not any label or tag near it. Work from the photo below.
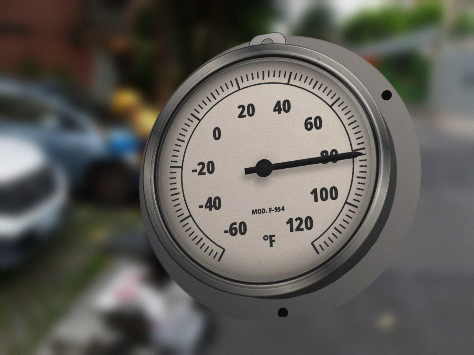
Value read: 82 °F
